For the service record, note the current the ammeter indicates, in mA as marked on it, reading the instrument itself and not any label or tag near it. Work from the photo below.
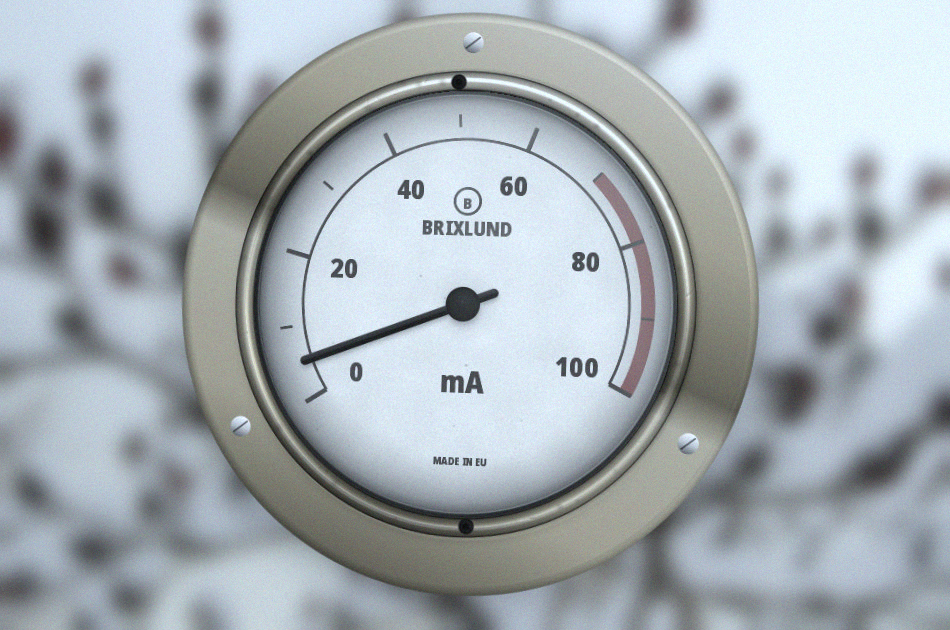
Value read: 5 mA
